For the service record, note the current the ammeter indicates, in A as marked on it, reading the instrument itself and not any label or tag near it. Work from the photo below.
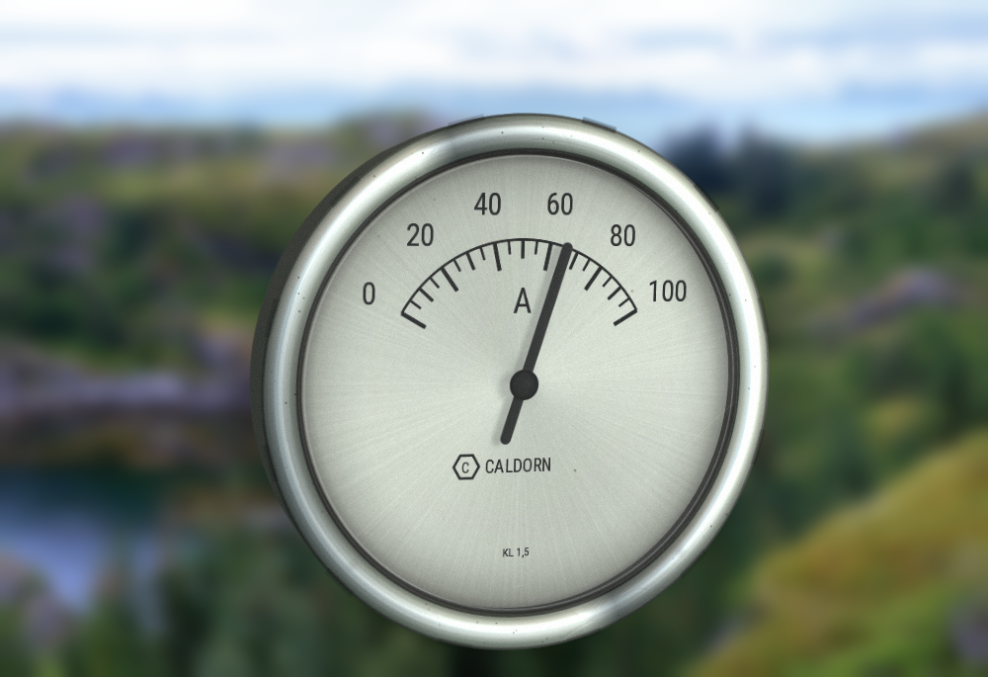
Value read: 65 A
